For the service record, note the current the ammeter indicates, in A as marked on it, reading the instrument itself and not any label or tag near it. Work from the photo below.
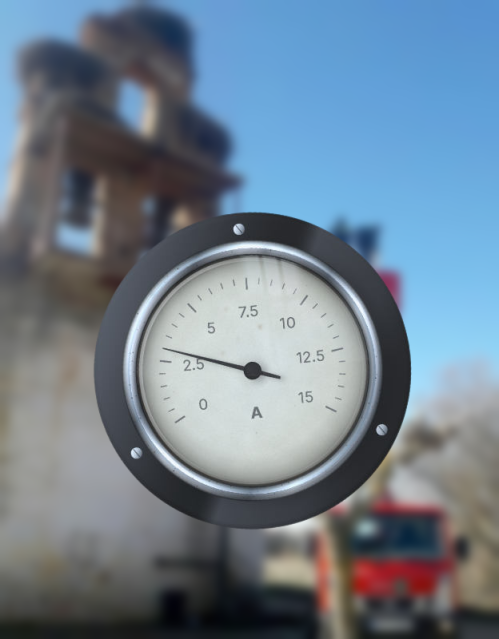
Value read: 3 A
